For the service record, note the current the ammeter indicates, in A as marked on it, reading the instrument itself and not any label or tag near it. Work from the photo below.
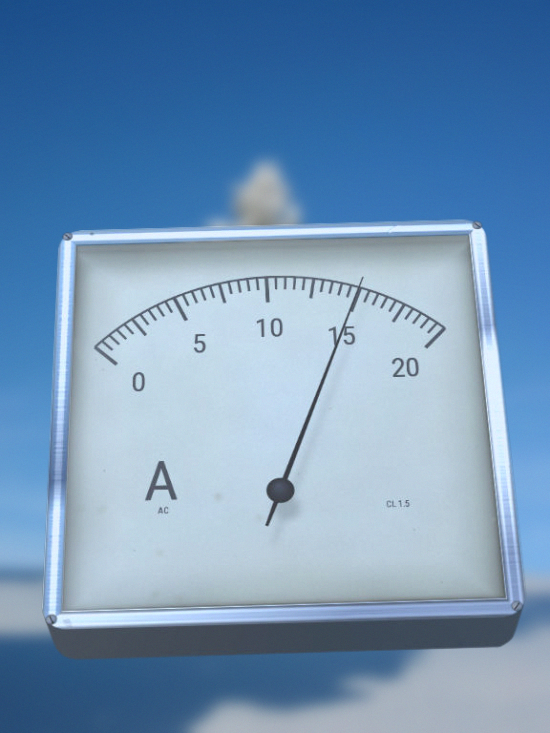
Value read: 15 A
